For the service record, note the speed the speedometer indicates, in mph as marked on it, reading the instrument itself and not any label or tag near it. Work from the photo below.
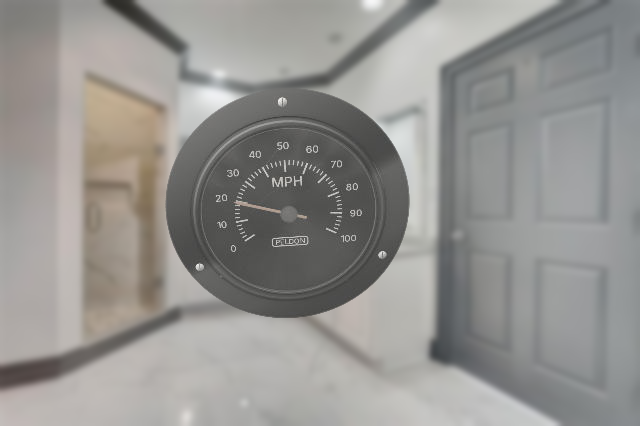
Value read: 20 mph
